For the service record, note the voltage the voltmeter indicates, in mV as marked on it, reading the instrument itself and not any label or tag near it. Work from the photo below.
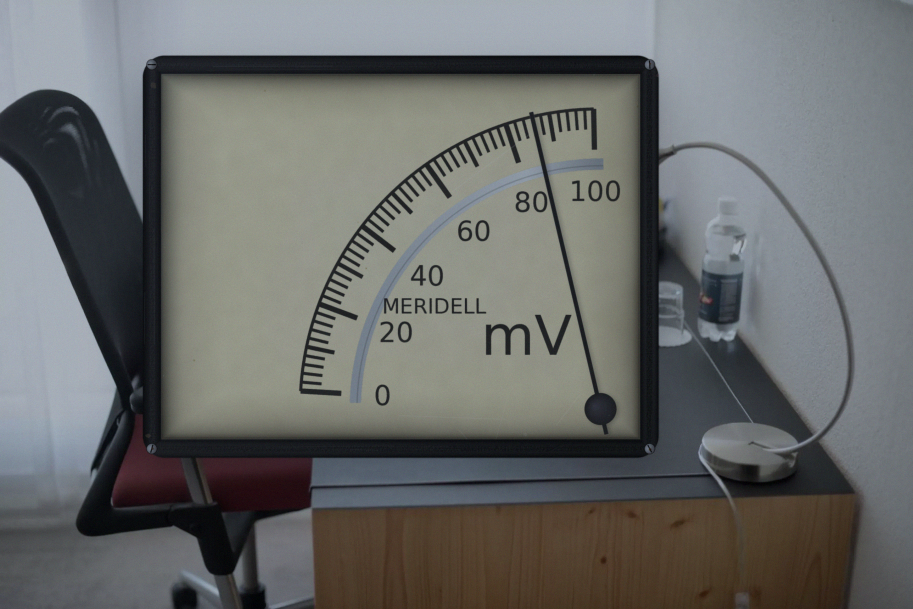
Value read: 86 mV
